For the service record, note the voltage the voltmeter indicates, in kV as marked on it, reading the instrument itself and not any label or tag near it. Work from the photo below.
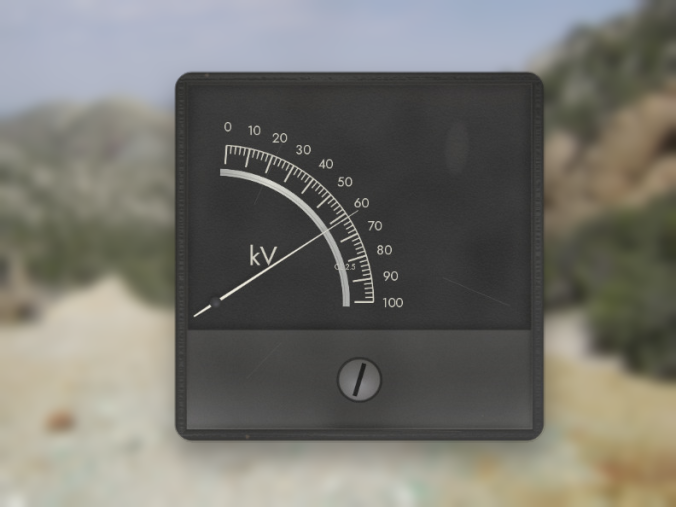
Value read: 62 kV
